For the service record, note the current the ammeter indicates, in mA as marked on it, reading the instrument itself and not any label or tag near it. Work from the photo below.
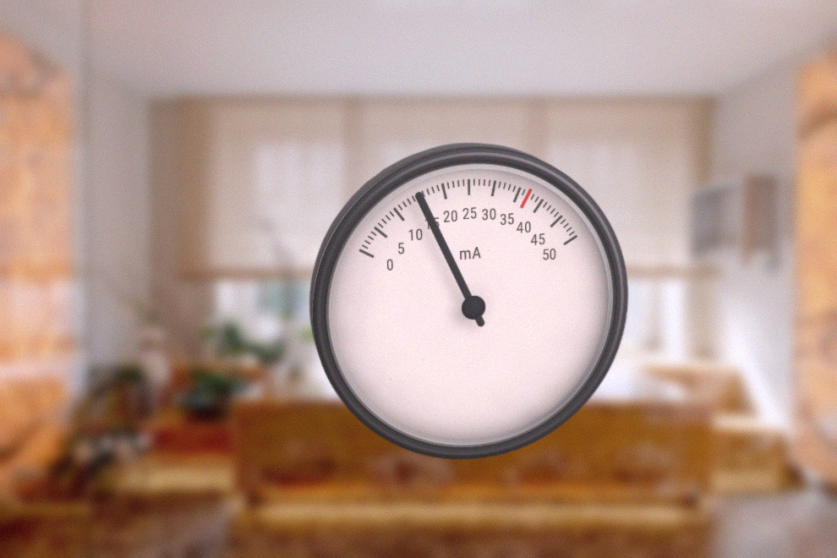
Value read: 15 mA
